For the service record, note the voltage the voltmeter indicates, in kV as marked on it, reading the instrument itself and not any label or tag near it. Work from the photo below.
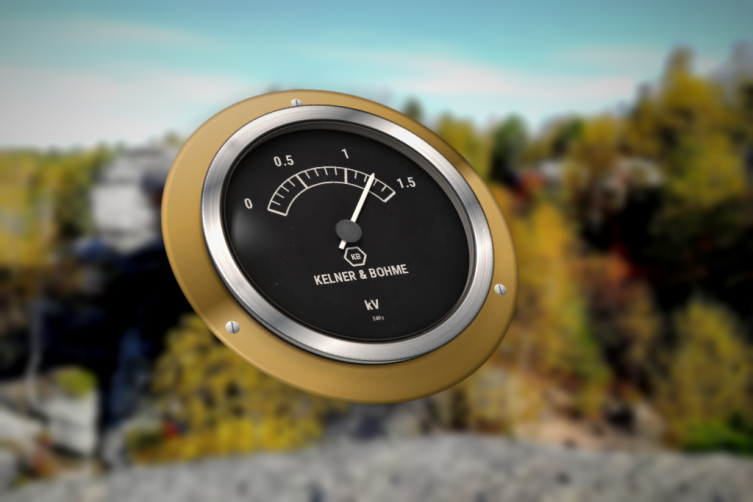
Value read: 1.25 kV
